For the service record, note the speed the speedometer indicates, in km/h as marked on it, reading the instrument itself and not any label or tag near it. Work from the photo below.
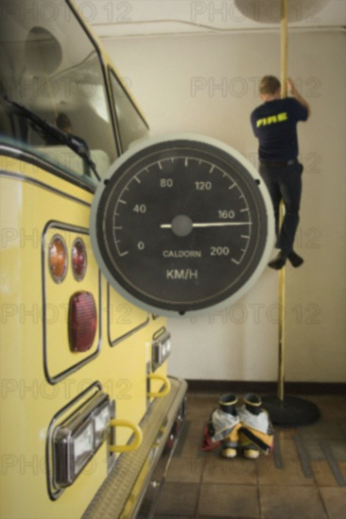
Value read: 170 km/h
